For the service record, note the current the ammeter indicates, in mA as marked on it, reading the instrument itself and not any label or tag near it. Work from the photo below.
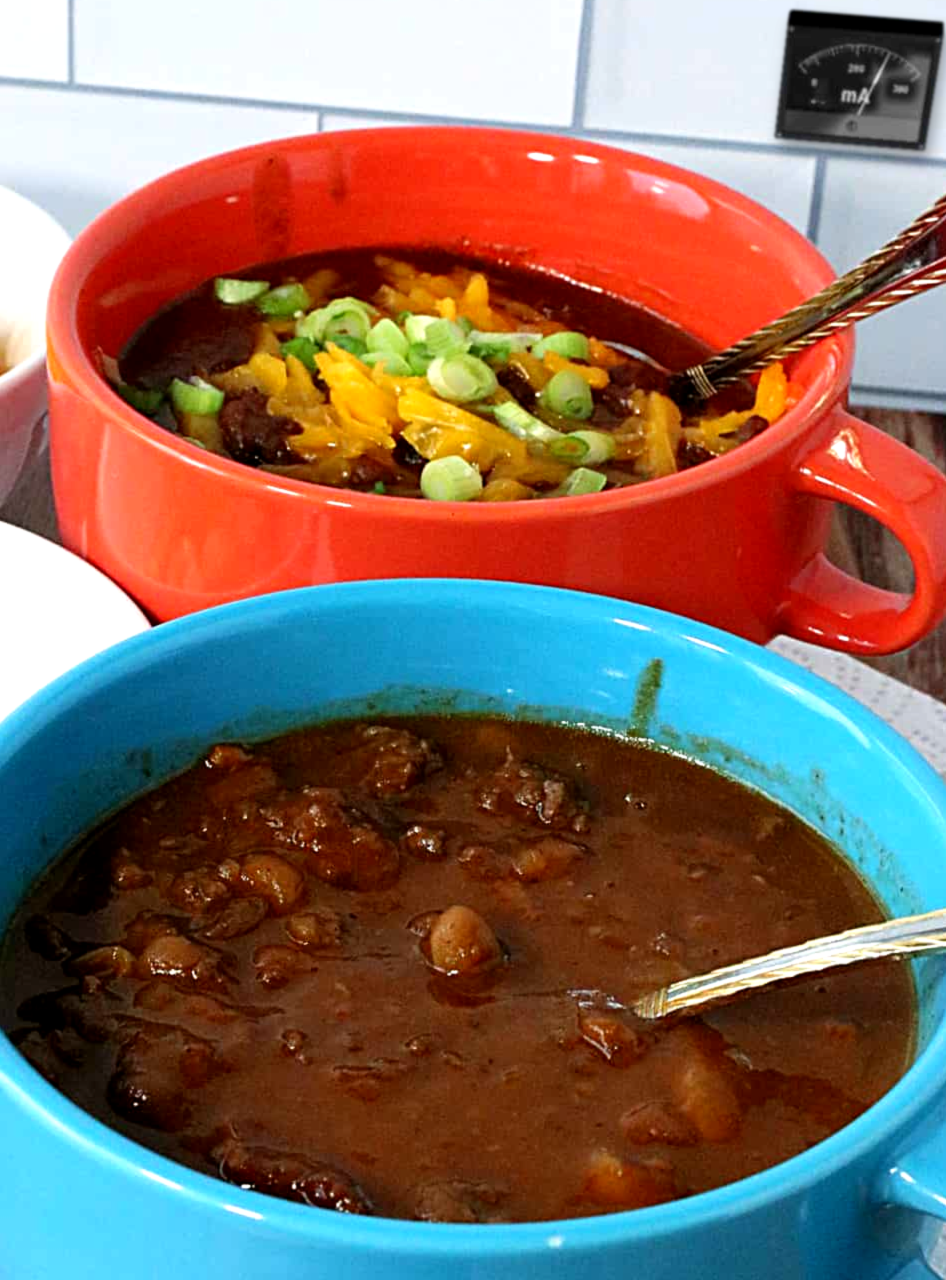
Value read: 250 mA
